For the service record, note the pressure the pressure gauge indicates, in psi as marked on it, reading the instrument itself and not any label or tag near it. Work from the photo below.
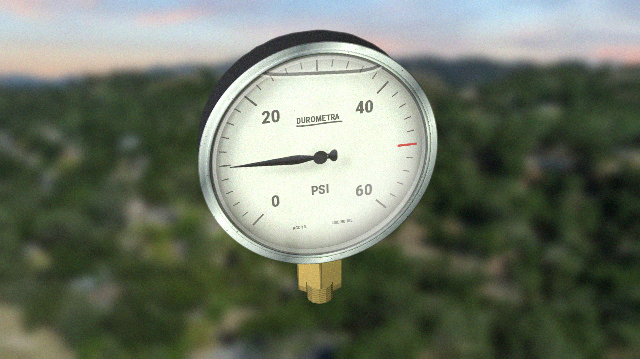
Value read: 10 psi
